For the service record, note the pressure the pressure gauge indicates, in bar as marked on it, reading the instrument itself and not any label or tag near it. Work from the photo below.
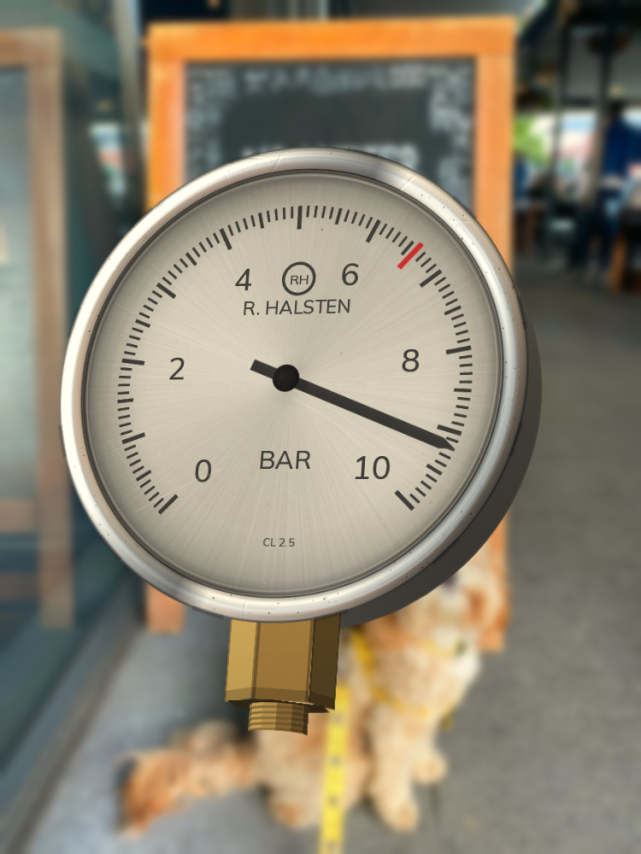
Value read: 9.2 bar
